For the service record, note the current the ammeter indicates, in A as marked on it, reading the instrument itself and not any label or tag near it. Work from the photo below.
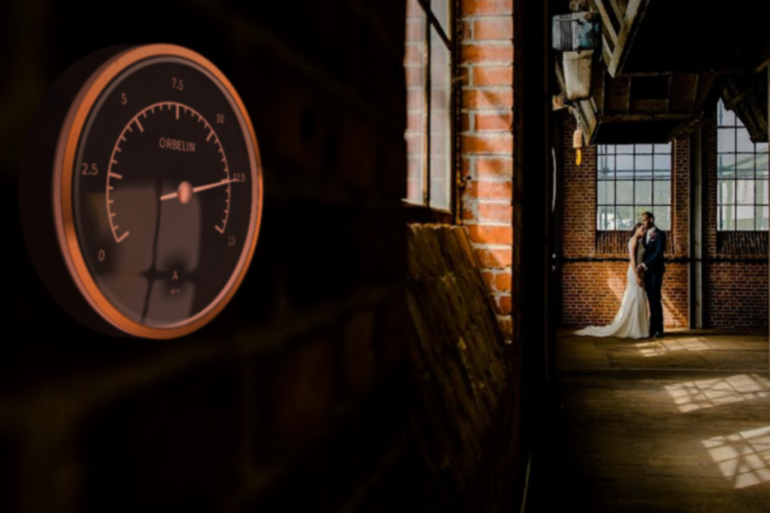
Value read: 12.5 A
